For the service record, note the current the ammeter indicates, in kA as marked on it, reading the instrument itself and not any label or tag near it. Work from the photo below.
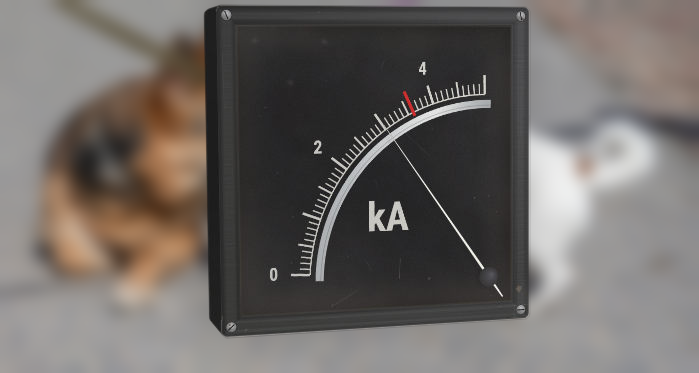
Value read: 3 kA
